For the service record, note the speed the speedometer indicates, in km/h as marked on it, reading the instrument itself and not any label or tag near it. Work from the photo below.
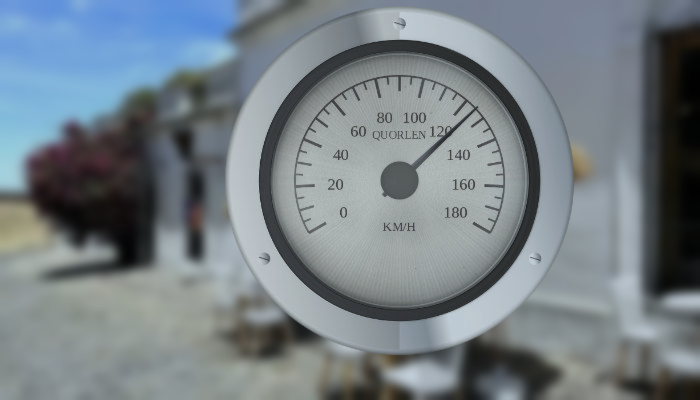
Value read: 125 km/h
